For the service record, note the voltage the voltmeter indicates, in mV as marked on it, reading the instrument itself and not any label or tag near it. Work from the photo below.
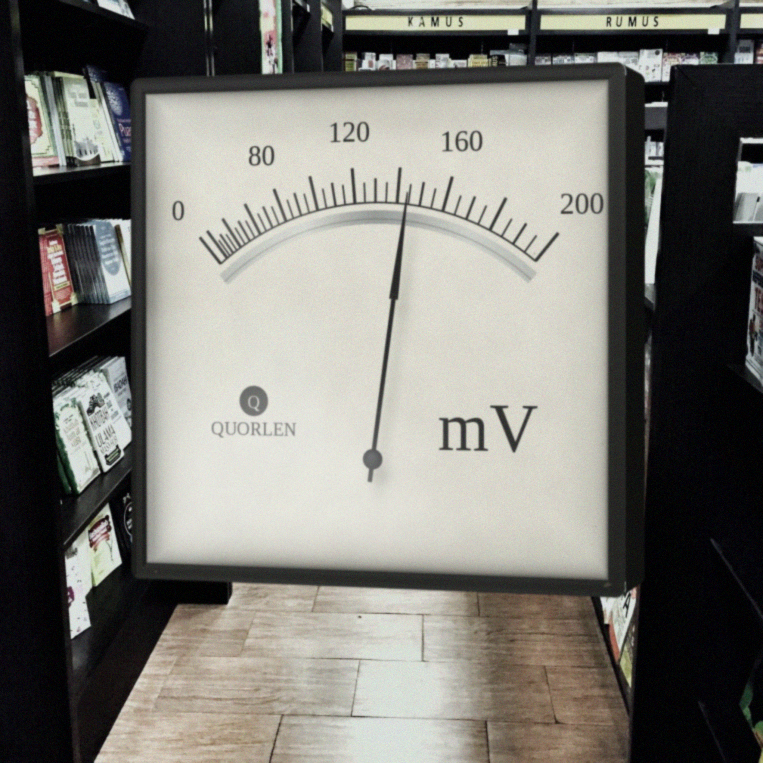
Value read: 145 mV
